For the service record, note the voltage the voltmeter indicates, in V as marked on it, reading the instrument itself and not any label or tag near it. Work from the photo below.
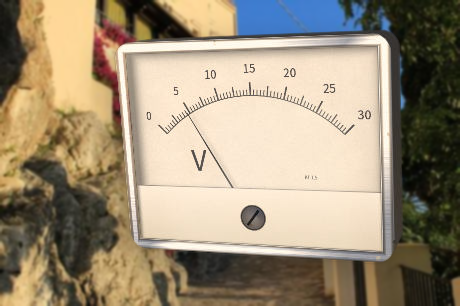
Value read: 5 V
